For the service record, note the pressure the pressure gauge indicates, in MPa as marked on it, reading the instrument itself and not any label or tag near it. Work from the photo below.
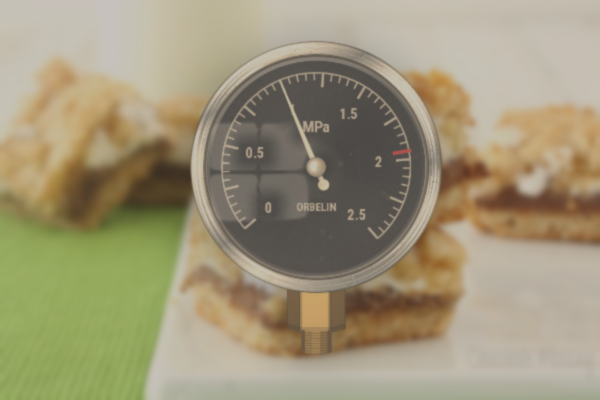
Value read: 1 MPa
